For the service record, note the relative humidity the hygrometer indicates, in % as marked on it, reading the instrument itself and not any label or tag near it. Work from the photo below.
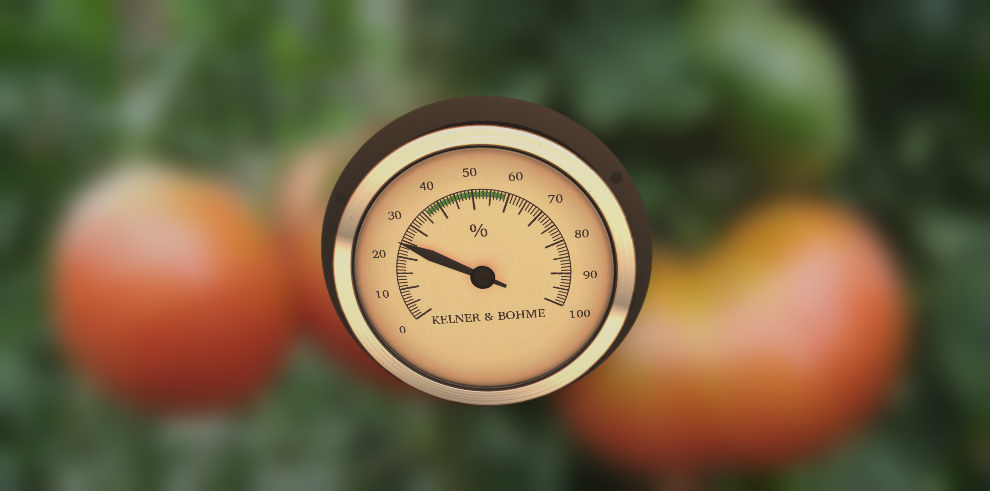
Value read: 25 %
